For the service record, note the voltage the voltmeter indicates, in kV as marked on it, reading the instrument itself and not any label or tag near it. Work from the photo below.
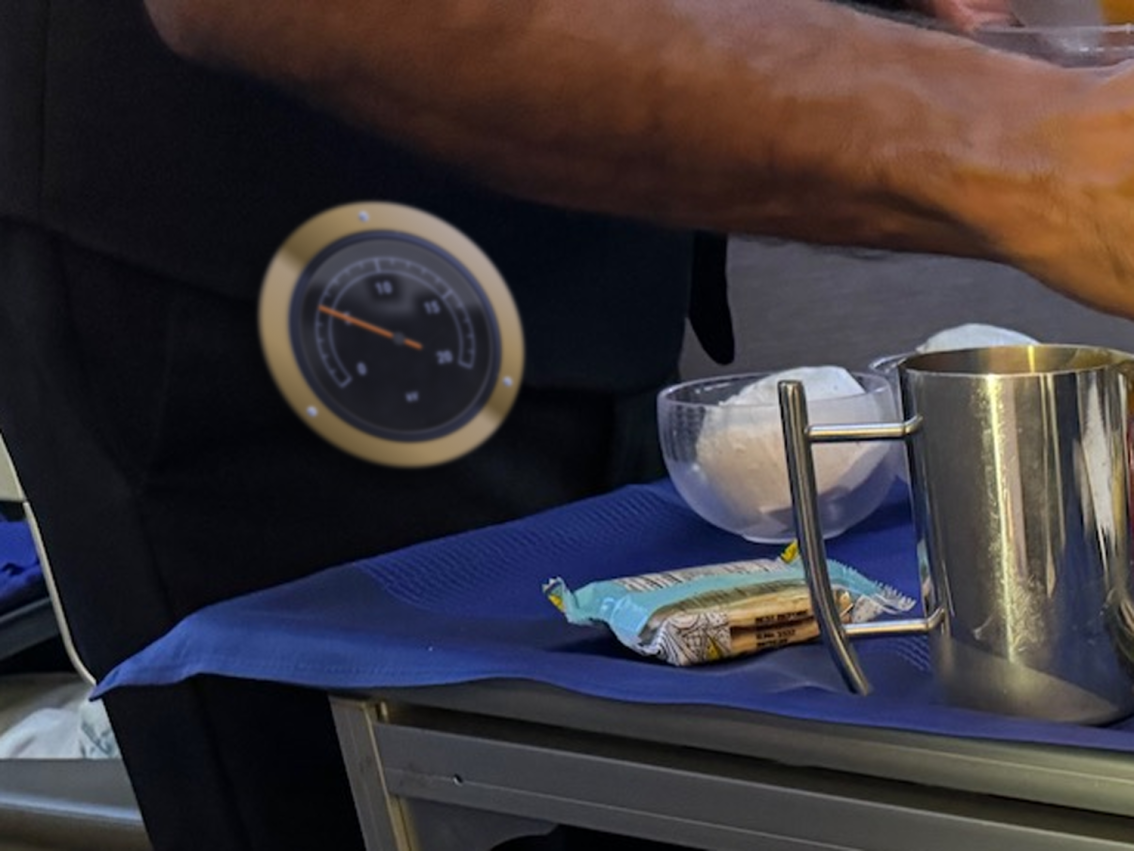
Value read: 5 kV
